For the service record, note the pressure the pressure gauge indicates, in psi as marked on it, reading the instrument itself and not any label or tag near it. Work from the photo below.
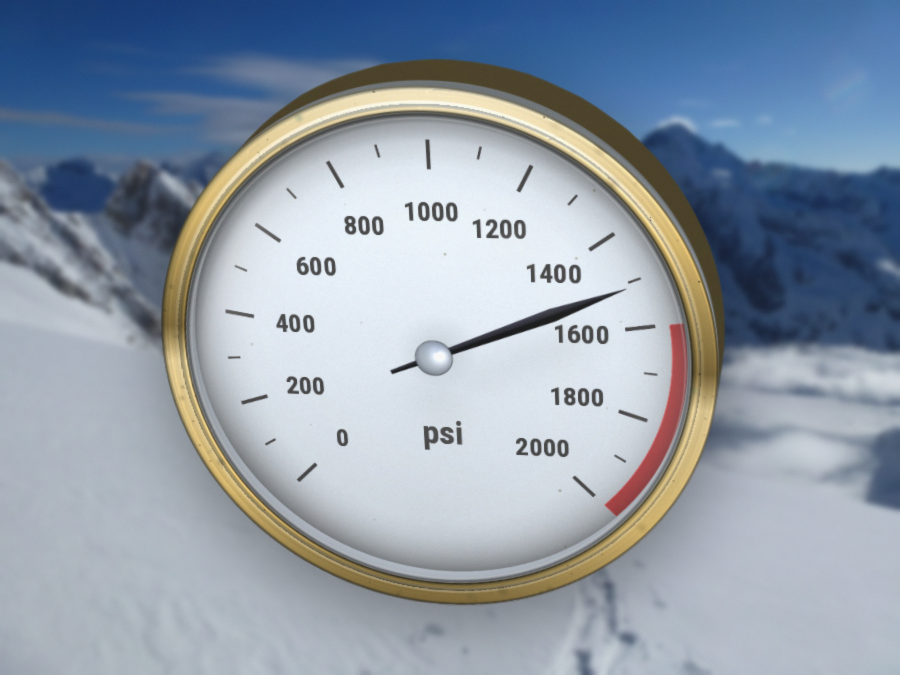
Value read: 1500 psi
